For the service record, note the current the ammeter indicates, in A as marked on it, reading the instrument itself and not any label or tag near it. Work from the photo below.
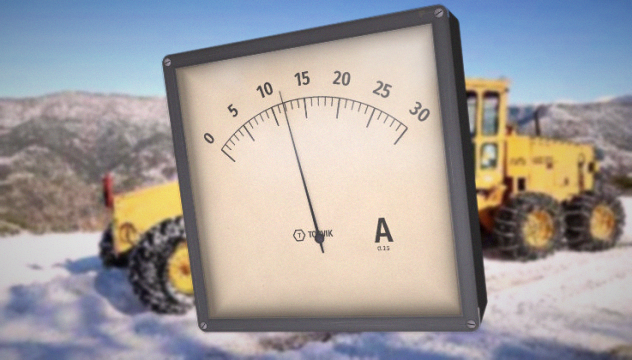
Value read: 12 A
